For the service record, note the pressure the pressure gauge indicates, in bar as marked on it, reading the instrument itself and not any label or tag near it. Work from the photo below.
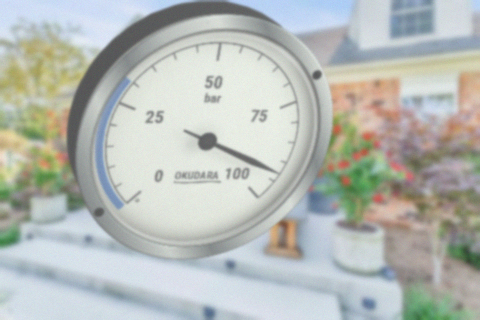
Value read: 92.5 bar
